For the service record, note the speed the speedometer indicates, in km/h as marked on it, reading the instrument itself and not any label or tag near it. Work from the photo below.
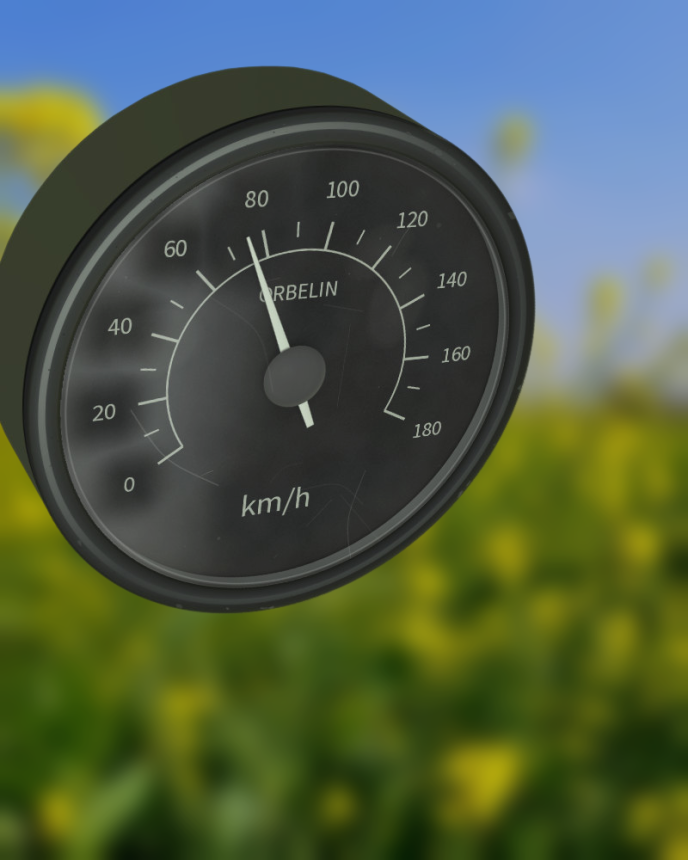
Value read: 75 km/h
